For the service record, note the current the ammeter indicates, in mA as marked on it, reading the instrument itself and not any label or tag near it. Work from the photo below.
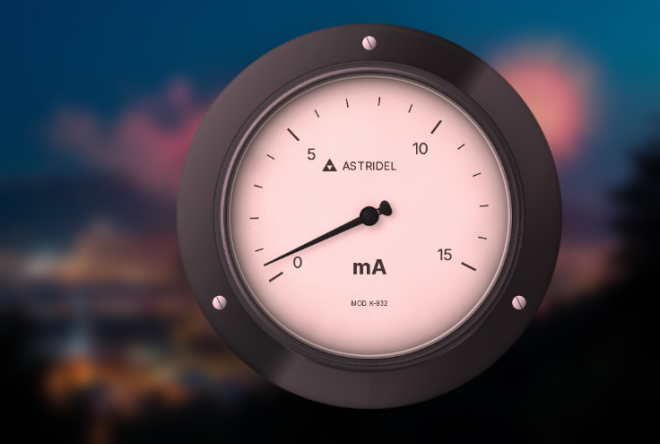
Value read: 0.5 mA
